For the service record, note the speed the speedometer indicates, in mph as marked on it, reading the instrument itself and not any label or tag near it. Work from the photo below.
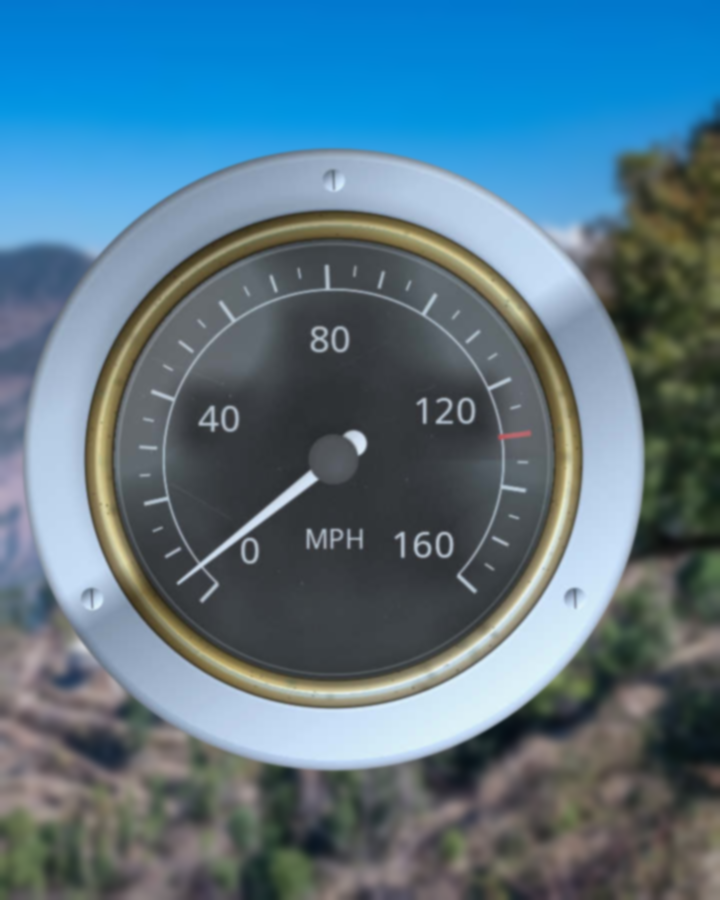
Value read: 5 mph
